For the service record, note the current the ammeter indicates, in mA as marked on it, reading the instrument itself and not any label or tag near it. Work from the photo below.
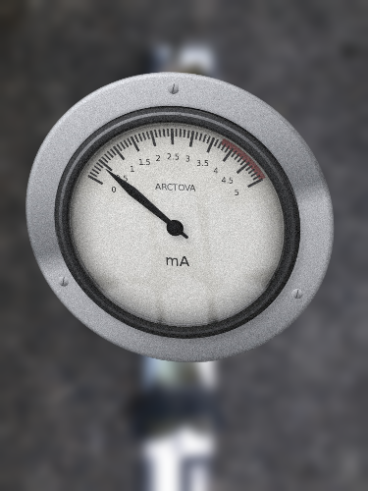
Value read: 0.5 mA
